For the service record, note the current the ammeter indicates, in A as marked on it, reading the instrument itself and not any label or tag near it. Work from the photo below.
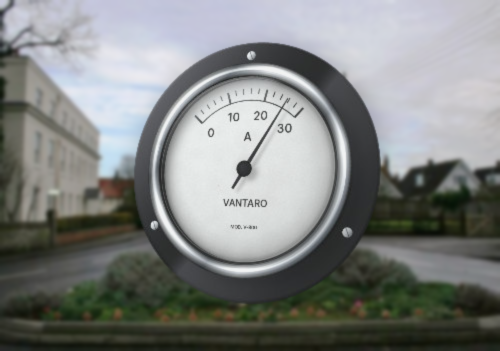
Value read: 26 A
